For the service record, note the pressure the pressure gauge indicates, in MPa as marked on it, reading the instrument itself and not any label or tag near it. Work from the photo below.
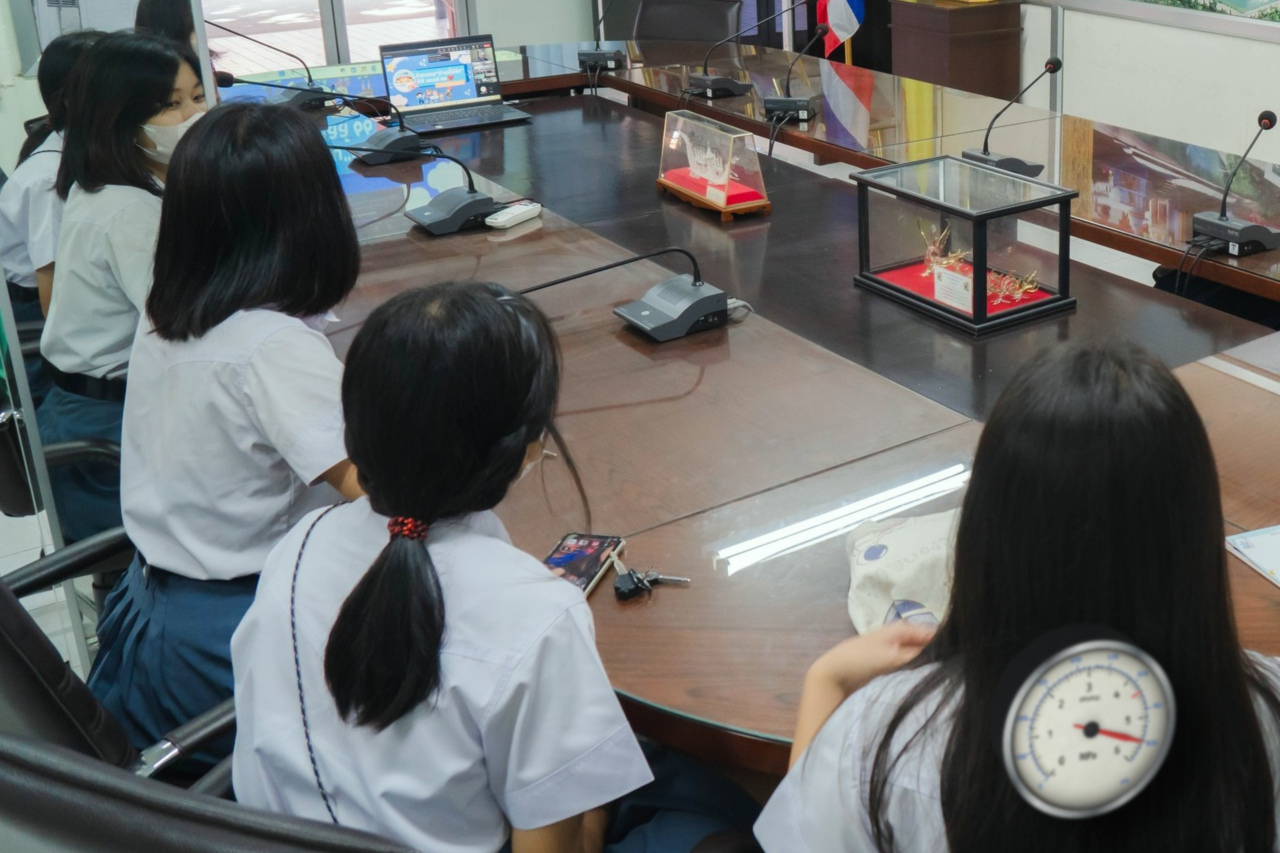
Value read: 5.5 MPa
